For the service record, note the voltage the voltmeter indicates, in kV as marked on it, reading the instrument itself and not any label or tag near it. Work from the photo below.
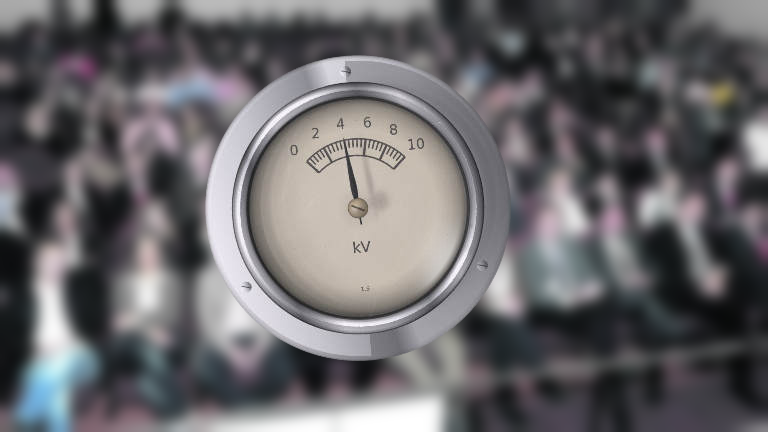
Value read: 4 kV
